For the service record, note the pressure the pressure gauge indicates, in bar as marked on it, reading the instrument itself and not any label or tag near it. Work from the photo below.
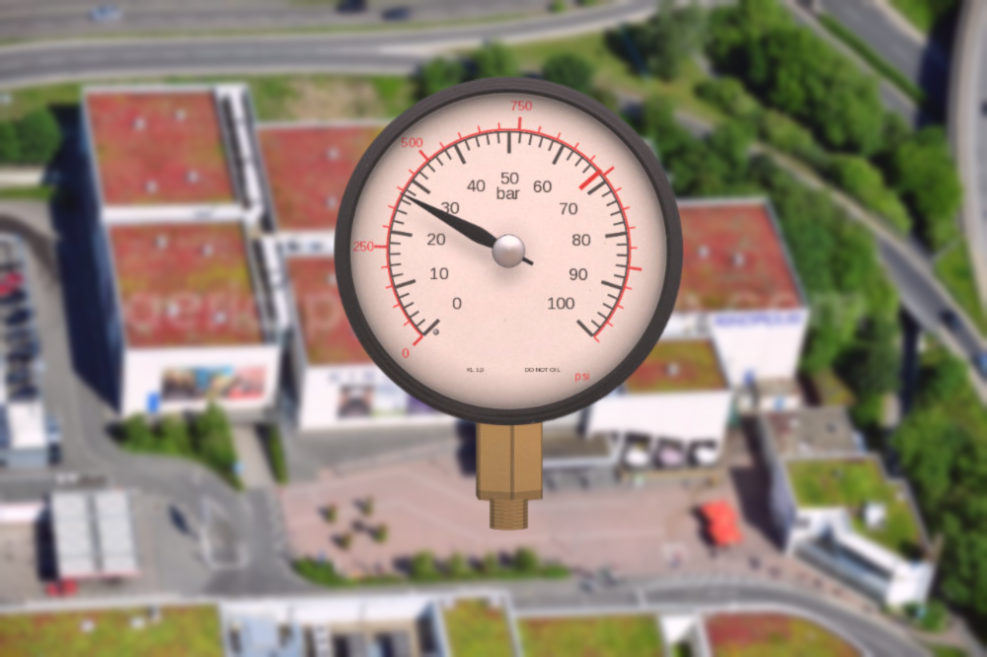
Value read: 27 bar
